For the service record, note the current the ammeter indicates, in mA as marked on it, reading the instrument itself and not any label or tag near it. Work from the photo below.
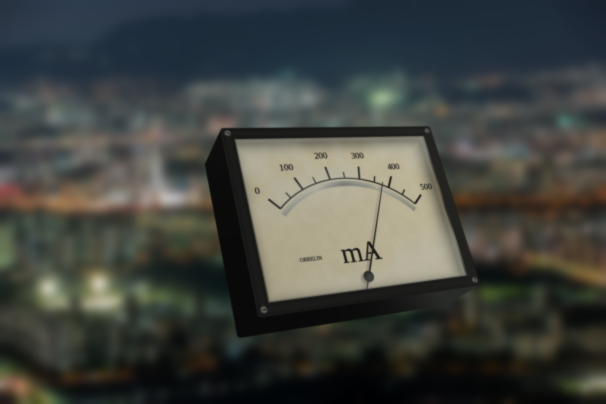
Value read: 375 mA
